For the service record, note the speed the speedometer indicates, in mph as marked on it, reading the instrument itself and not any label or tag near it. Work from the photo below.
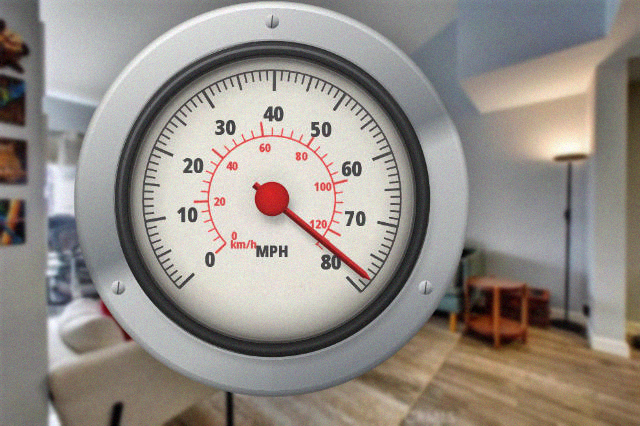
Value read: 78 mph
